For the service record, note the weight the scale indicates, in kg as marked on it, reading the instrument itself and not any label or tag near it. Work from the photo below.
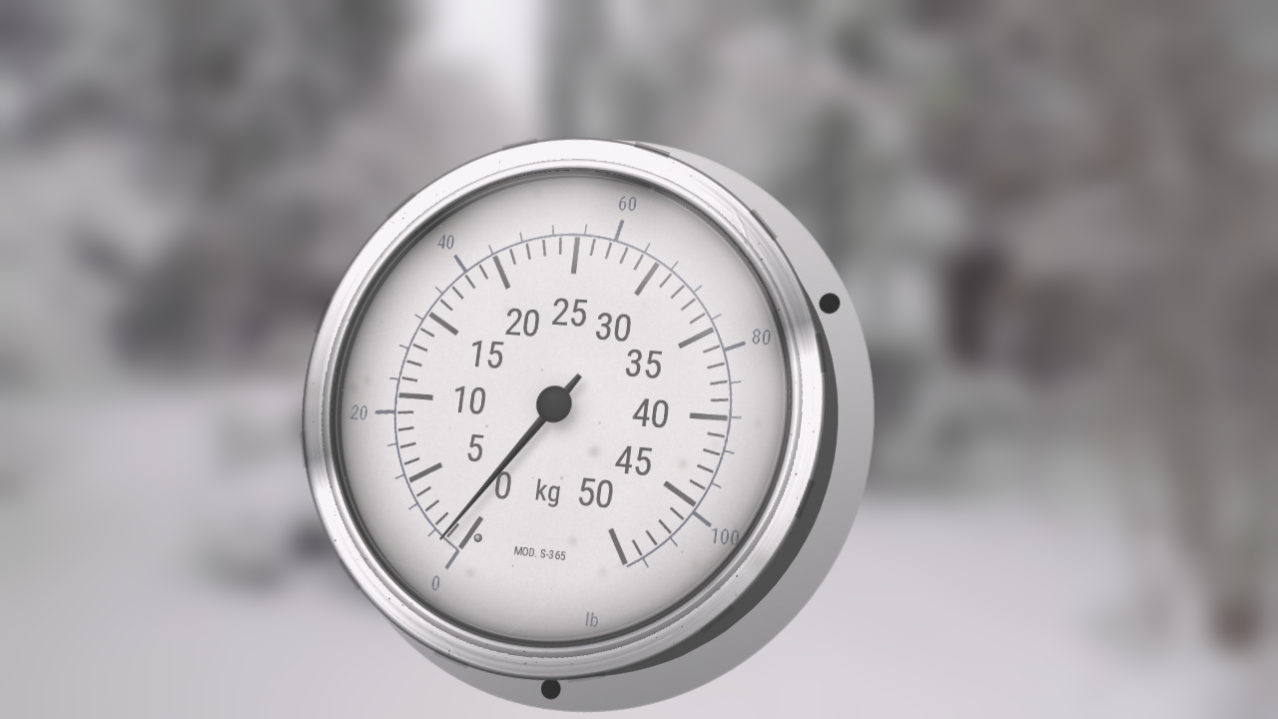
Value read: 1 kg
